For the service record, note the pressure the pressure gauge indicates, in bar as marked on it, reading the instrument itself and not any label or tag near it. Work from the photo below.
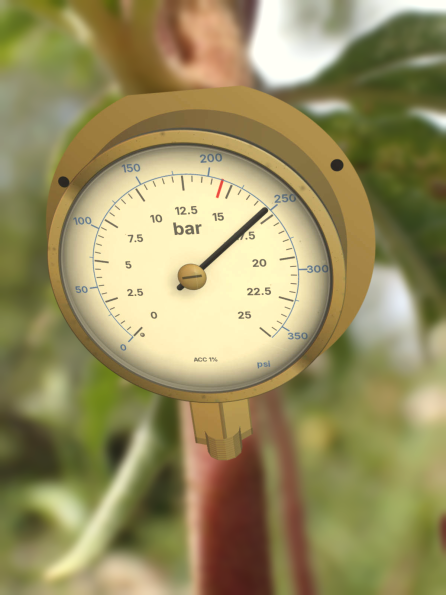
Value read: 17 bar
